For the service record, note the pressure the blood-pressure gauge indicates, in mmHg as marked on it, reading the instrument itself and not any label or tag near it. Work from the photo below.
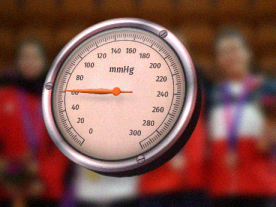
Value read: 60 mmHg
